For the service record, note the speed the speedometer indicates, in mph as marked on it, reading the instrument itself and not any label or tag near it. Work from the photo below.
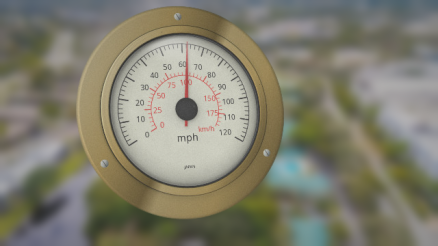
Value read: 62 mph
